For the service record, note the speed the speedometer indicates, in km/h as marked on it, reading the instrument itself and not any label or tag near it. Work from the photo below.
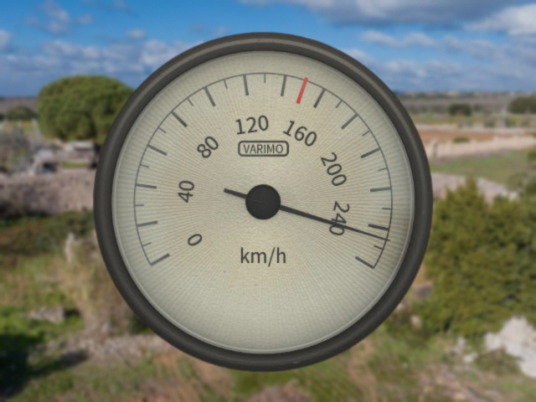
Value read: 245 km/h
